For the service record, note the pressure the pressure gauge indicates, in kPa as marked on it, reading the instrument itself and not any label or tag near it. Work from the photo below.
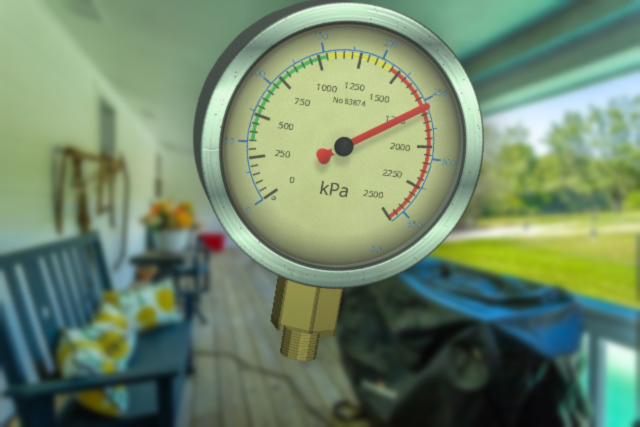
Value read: 1750 kPa
